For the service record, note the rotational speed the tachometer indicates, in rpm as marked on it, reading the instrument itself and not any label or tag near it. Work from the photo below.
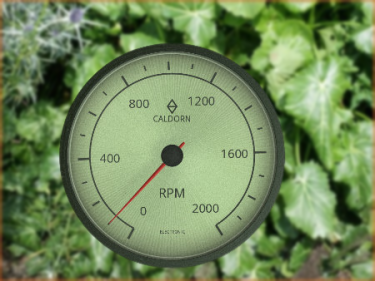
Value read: 100 rpm
